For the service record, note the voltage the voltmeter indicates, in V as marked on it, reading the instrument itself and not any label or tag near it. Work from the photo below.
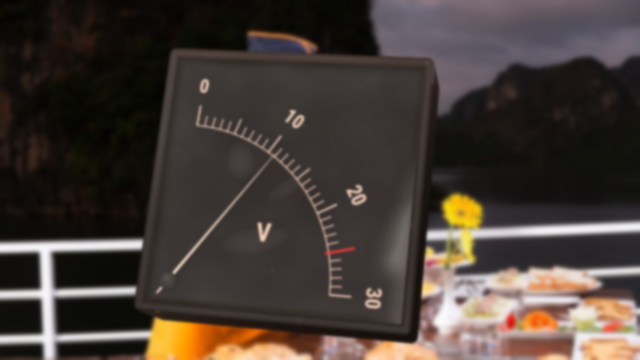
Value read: 11 V
